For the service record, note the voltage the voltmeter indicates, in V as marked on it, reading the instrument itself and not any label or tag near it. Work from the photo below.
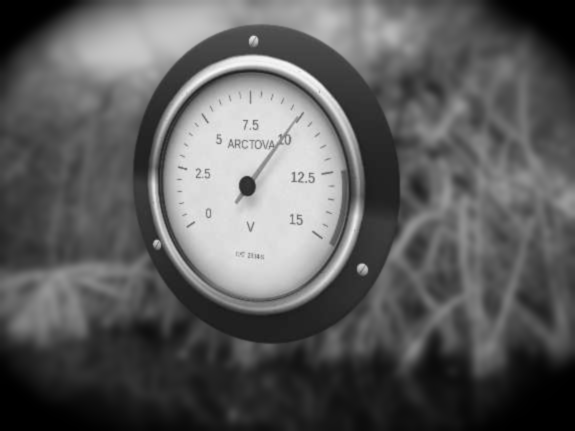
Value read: 10 V
